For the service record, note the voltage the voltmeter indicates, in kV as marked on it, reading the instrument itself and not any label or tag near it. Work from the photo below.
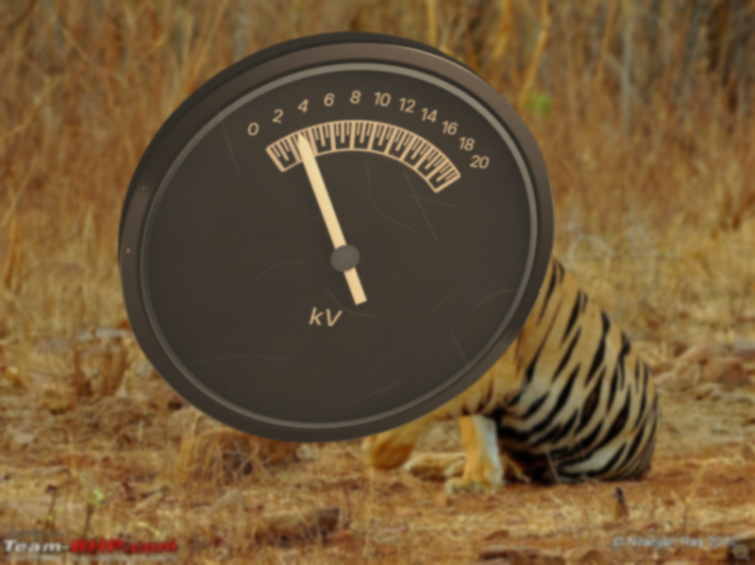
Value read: 3 kV
